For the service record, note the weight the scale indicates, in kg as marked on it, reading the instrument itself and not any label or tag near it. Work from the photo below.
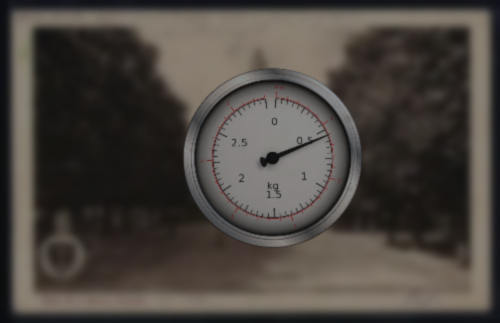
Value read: 0.55 kg
